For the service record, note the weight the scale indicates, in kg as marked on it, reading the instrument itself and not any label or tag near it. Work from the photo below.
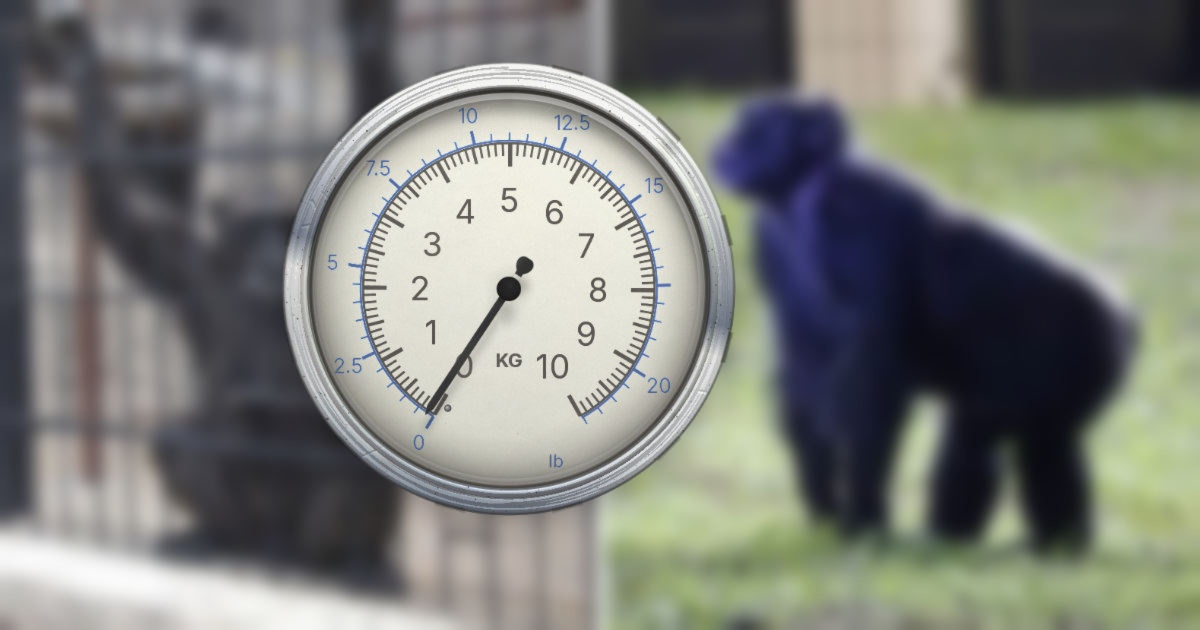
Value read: 0.1 kg
